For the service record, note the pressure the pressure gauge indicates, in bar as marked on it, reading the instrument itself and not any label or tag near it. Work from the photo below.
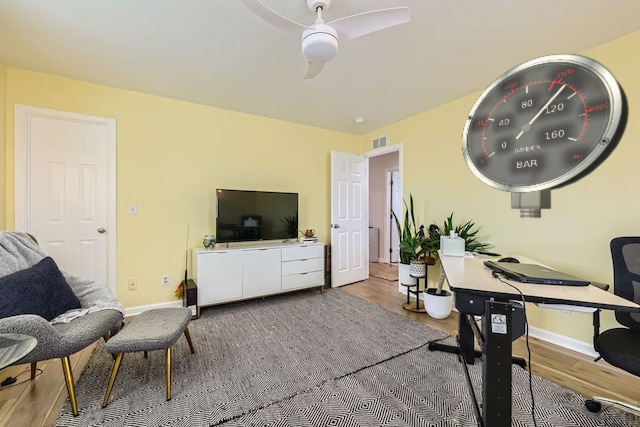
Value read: 110 bar
